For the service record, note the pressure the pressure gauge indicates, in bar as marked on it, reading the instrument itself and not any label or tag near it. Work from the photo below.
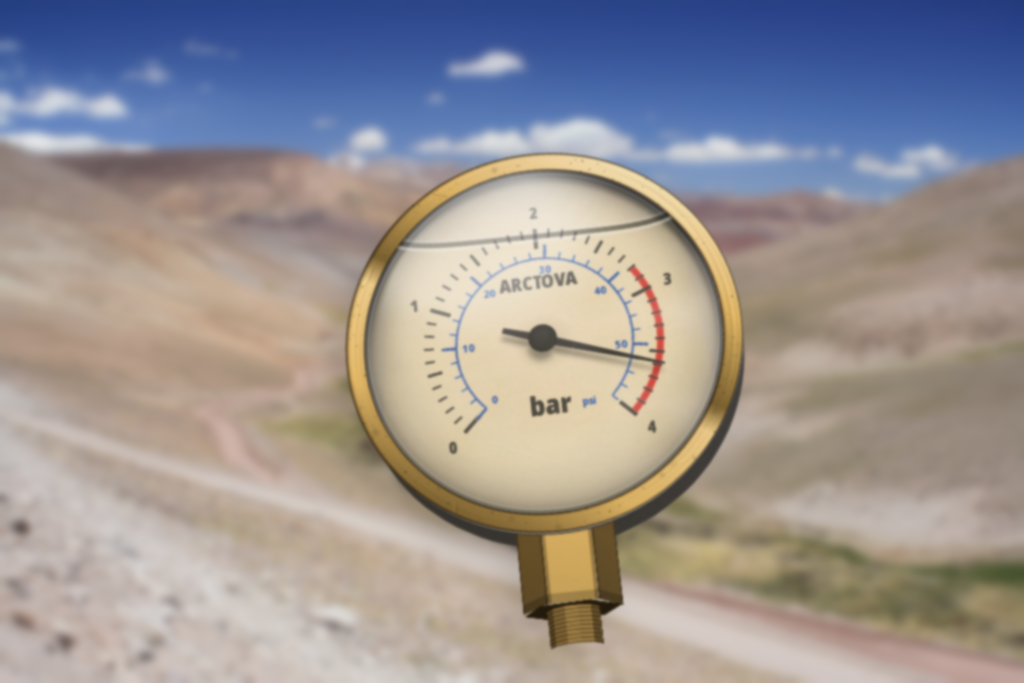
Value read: 3.6 bar
